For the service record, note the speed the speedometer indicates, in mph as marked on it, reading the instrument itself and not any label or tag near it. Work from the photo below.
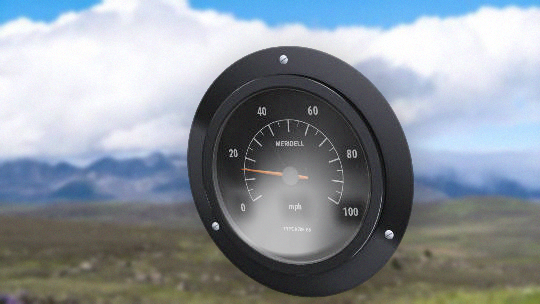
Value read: 15 mph
